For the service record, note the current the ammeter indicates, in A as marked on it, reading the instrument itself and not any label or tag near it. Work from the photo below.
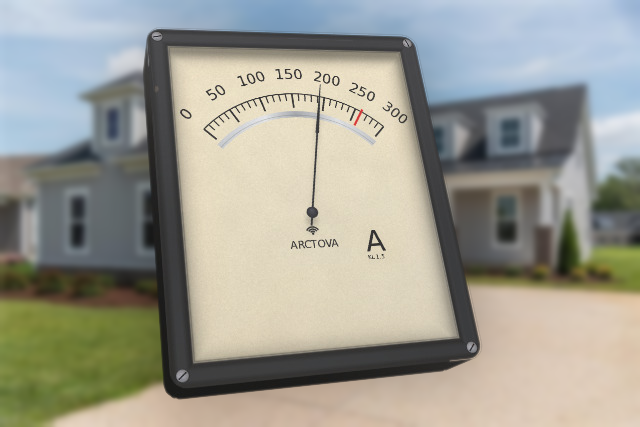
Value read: 190 A
